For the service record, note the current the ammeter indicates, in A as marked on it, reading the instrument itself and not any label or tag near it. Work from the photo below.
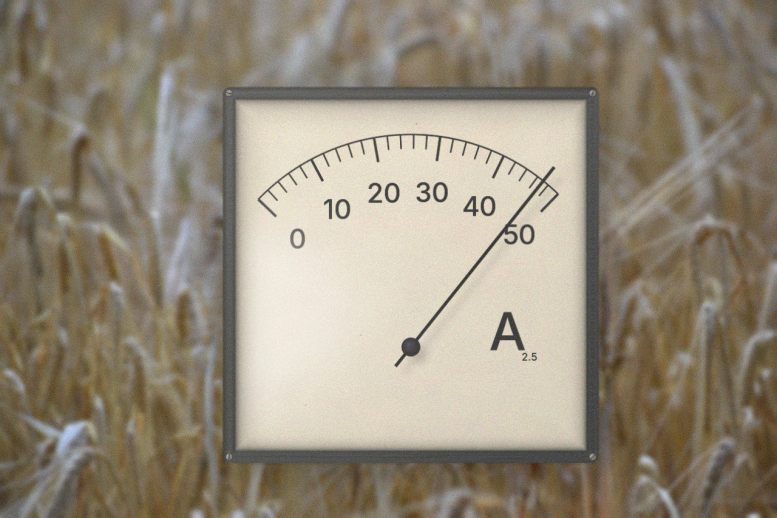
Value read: 47 A
